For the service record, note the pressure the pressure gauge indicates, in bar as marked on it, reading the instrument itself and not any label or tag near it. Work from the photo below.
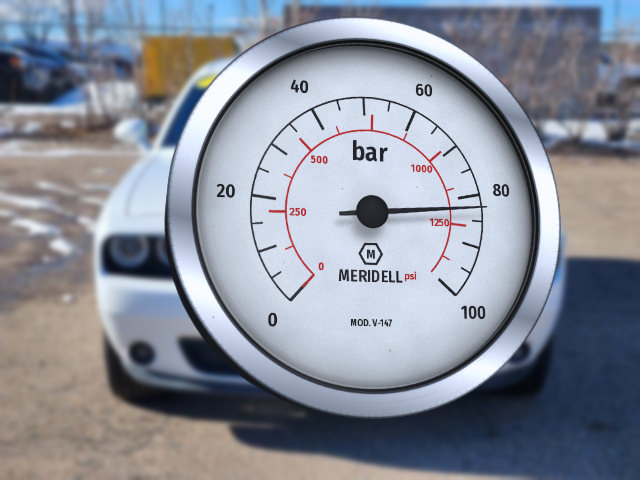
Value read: 82.5 bar
